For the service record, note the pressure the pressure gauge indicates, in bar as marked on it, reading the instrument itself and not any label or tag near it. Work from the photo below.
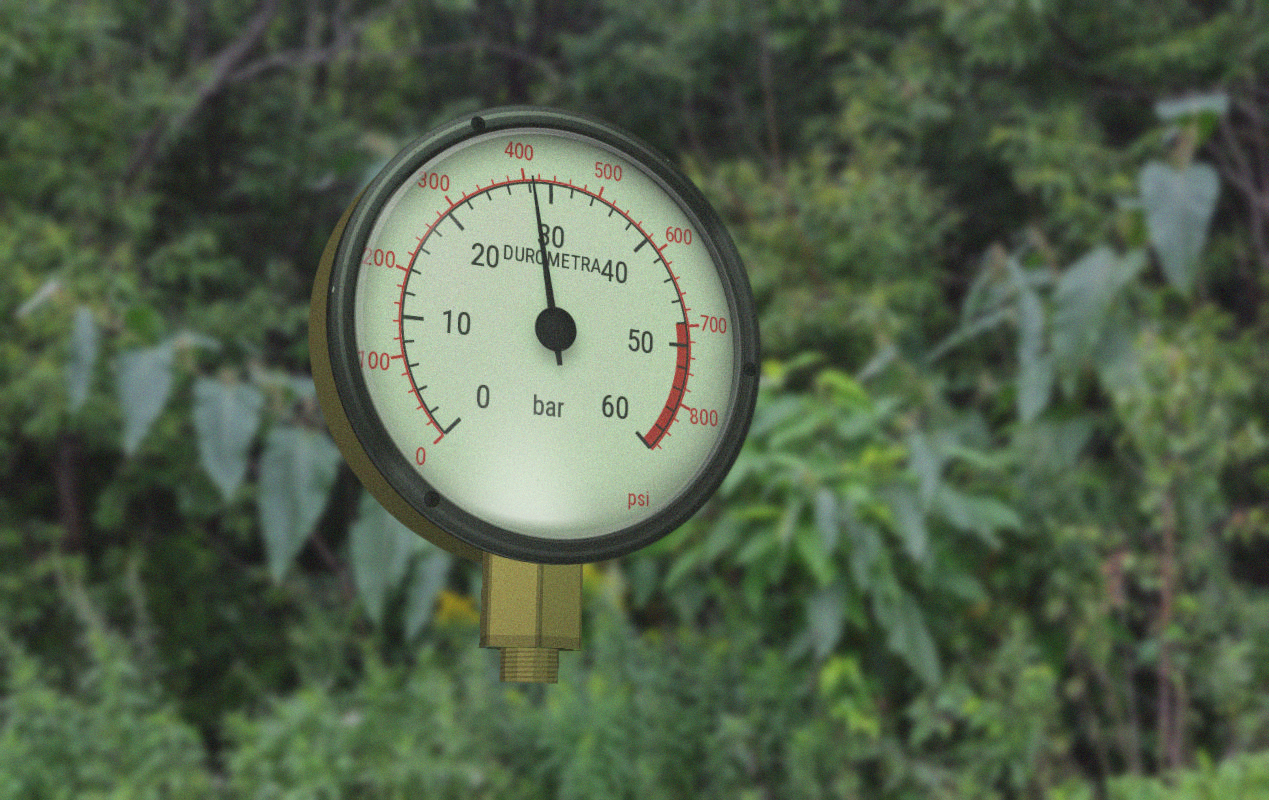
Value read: 28 bar
